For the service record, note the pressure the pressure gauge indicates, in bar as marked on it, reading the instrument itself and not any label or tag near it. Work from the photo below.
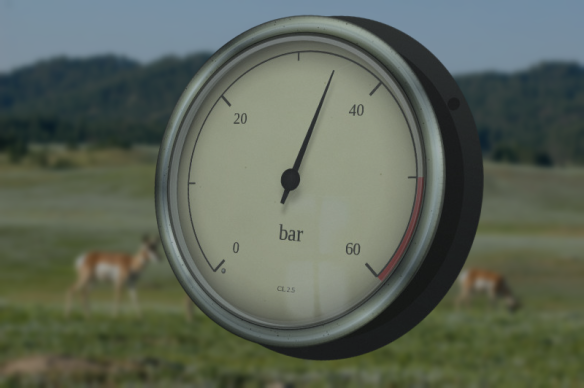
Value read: 35 bar
